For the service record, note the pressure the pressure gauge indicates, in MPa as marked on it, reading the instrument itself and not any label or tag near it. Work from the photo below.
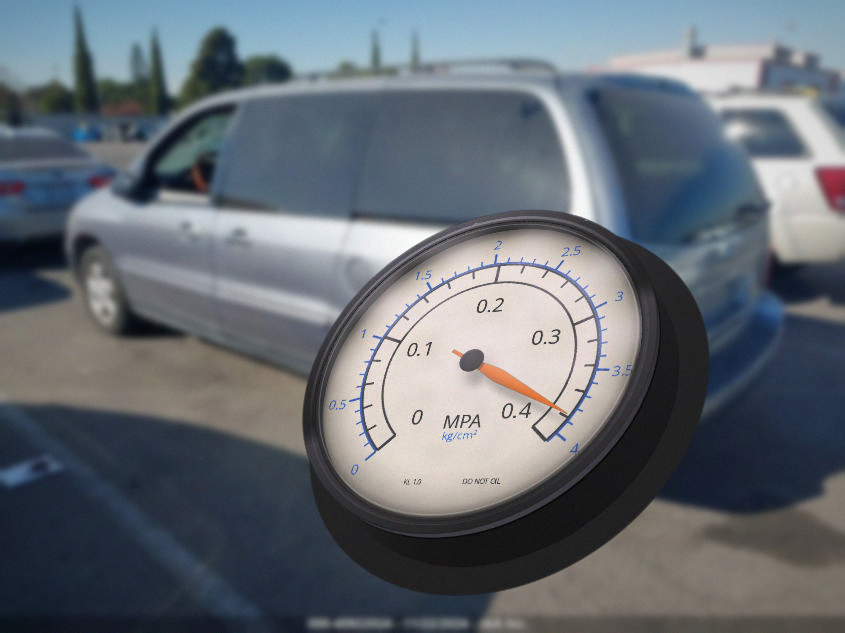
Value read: 0.38 MPa
